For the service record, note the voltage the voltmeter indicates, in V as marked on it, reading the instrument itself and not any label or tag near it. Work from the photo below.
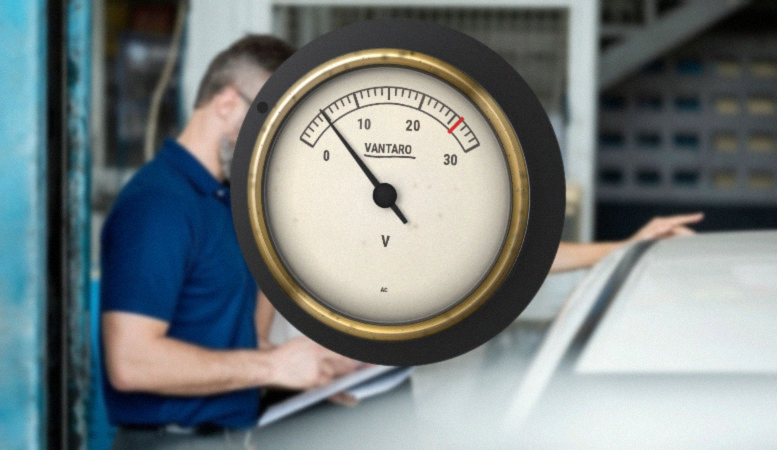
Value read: 5 V
